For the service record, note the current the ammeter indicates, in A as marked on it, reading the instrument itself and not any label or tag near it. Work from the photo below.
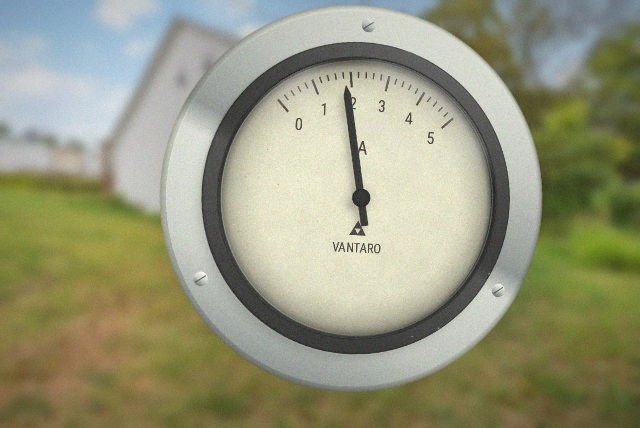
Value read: 1.8 A
